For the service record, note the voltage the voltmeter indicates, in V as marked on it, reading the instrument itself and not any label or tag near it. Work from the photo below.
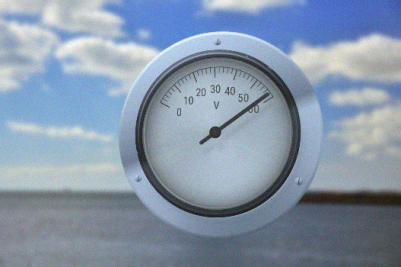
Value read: 58 V
